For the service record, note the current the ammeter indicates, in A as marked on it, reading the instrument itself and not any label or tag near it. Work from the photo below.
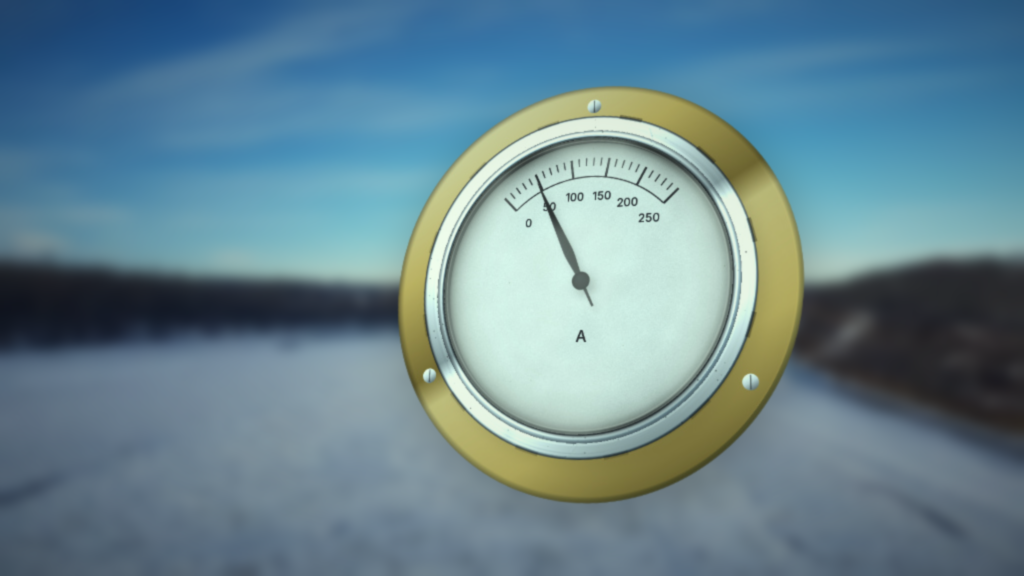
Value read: 50 A
